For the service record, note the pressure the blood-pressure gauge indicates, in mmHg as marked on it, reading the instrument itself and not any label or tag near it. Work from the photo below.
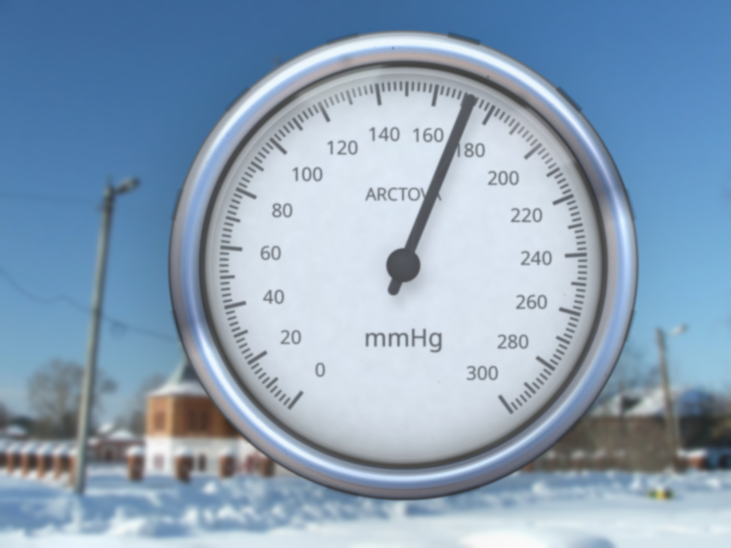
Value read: 172 mmHg
